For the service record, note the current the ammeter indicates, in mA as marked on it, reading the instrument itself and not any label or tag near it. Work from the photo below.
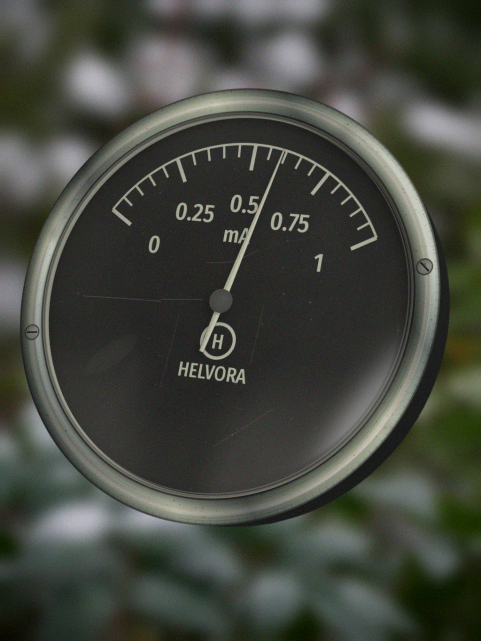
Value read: 0.6 mA
